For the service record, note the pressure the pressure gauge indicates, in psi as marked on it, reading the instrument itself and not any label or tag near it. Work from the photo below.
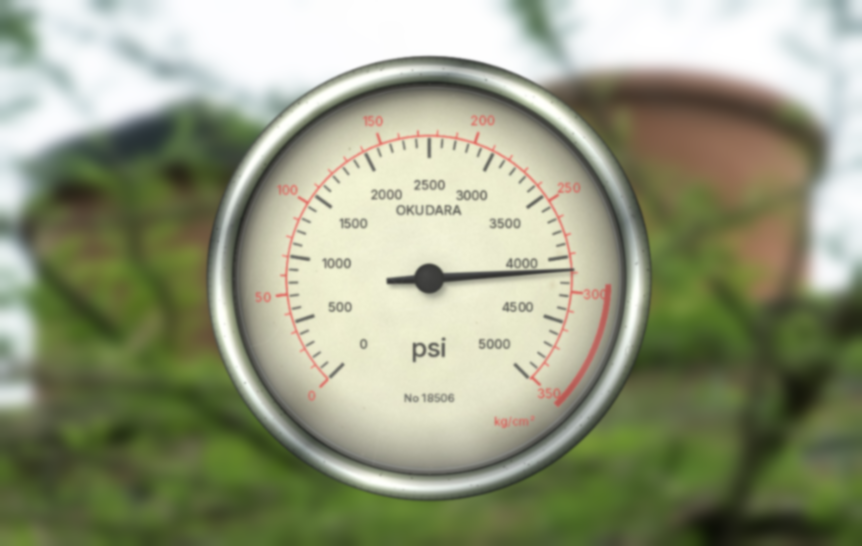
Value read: 4100 psi
